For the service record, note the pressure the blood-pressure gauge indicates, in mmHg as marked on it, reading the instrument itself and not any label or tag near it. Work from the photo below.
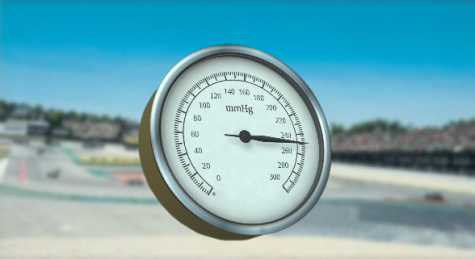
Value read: 250 mmHg
